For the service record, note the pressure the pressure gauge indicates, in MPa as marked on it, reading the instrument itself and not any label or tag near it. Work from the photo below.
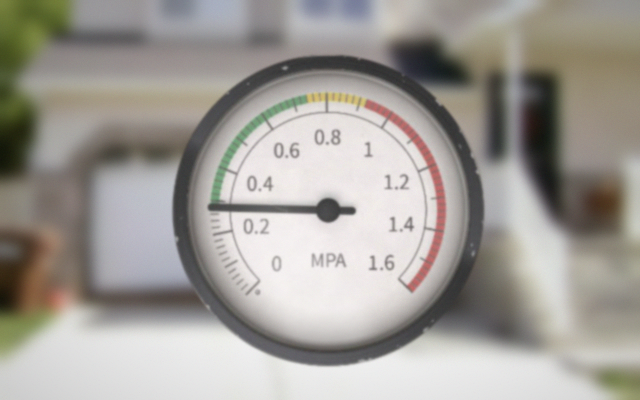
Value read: 0.28 MPa
